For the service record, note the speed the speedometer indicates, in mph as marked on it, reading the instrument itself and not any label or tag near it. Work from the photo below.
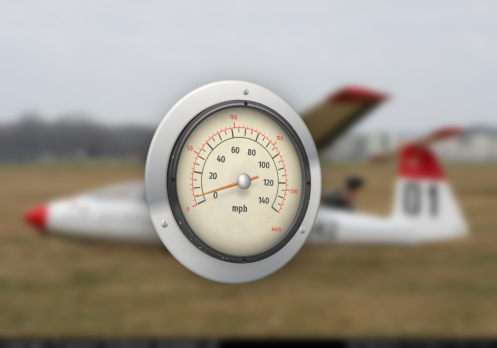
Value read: 5 mph
